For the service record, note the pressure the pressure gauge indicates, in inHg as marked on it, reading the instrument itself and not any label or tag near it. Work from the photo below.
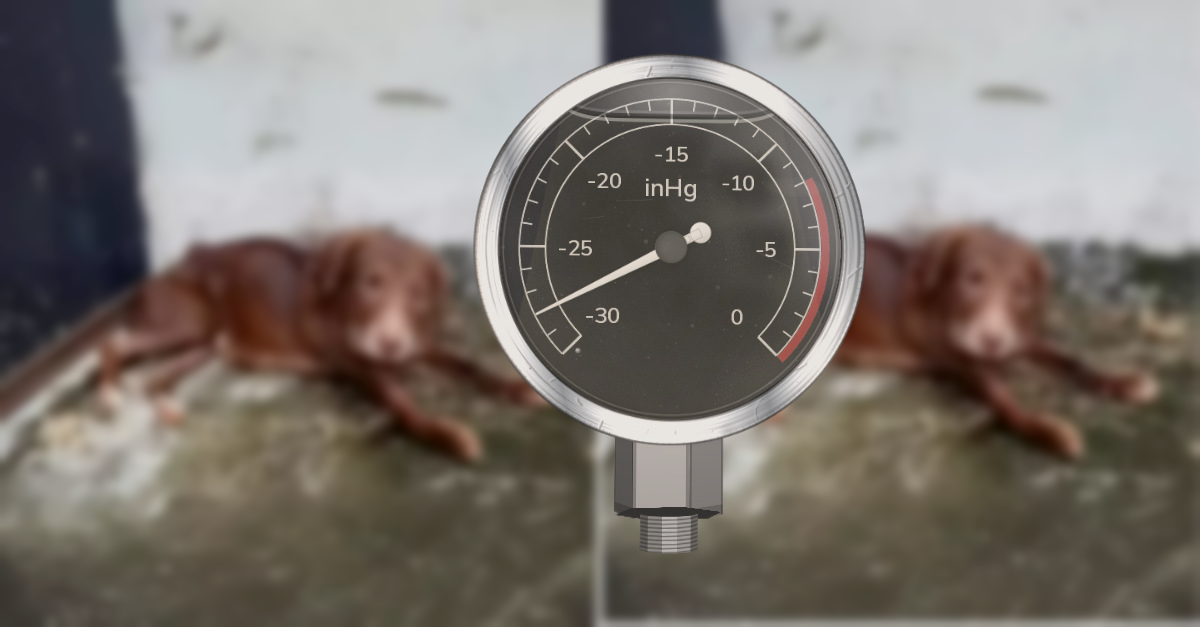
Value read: -28 inHg
